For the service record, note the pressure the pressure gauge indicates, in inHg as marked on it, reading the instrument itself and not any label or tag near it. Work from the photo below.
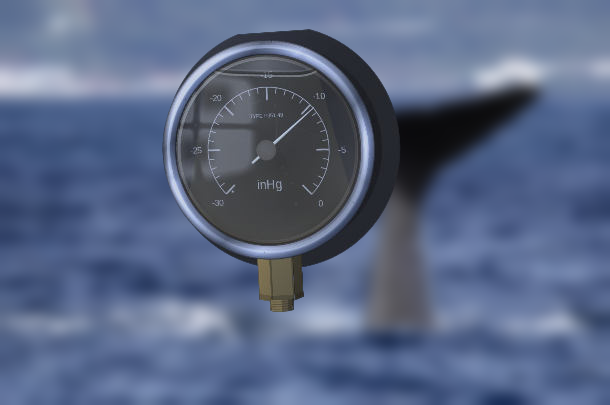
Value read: -9.5 inHg
